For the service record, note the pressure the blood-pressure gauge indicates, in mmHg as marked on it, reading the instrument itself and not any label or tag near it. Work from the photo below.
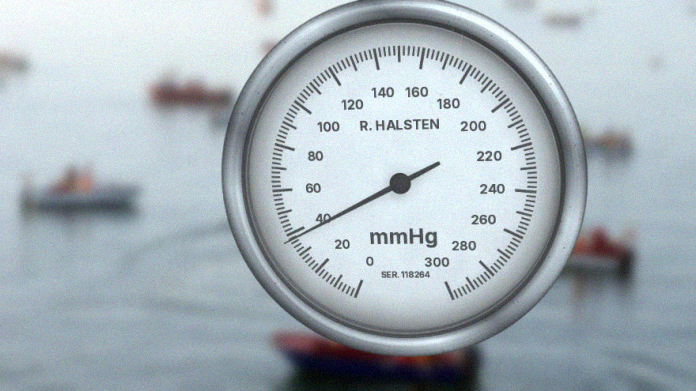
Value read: 38 mmHg
